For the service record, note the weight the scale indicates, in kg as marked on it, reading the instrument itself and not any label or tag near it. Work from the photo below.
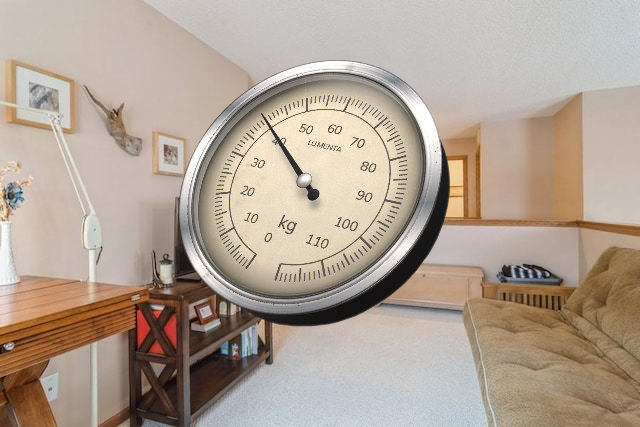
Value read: 40 kg
